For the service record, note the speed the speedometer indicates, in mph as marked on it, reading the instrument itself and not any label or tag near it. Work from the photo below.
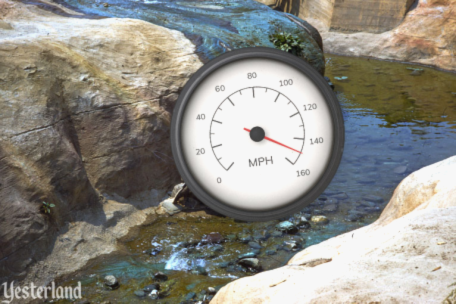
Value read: 150 mph
